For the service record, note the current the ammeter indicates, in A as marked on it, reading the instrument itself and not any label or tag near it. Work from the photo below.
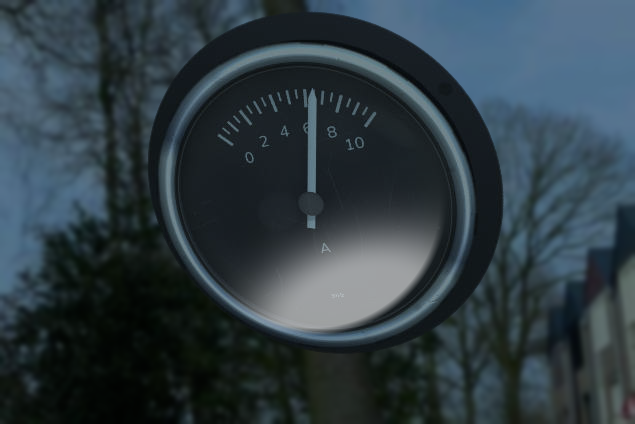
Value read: 6.5 A
